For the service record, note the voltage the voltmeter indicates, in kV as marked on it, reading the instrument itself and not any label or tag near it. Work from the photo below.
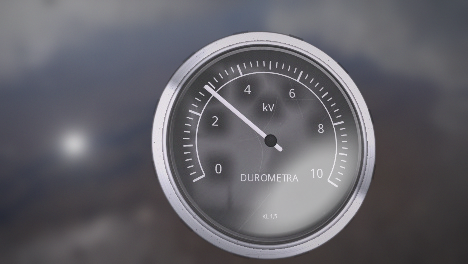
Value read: 2.8 kV
